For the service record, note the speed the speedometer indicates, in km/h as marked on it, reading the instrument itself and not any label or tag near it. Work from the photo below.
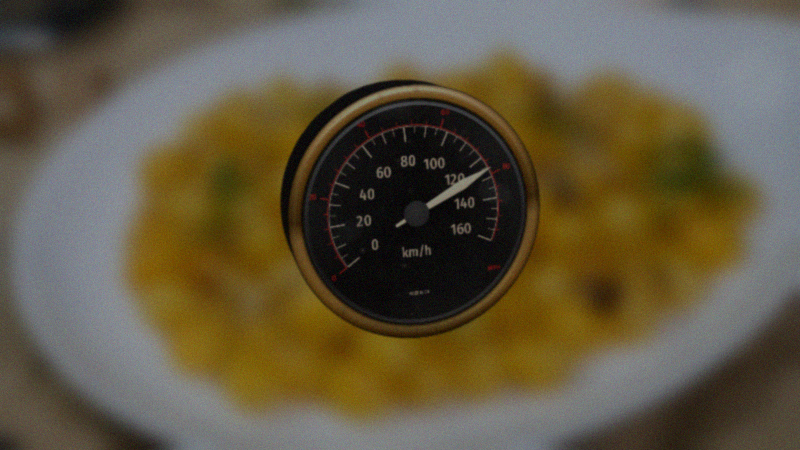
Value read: 125 km/h
